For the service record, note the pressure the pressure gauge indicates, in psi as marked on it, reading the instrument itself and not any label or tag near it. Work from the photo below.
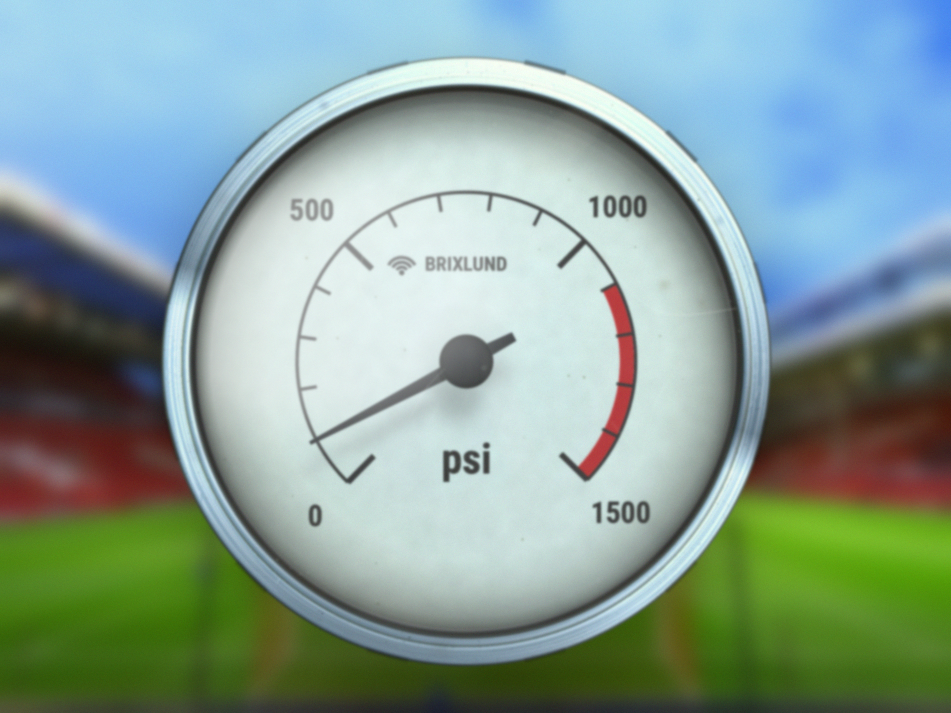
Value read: 100 psi
